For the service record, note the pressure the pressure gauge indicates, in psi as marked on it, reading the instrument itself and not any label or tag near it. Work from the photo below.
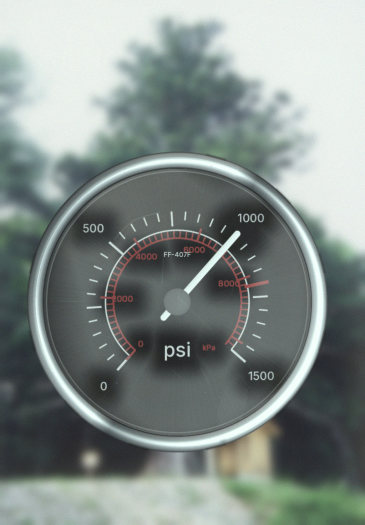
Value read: 1000 psi
